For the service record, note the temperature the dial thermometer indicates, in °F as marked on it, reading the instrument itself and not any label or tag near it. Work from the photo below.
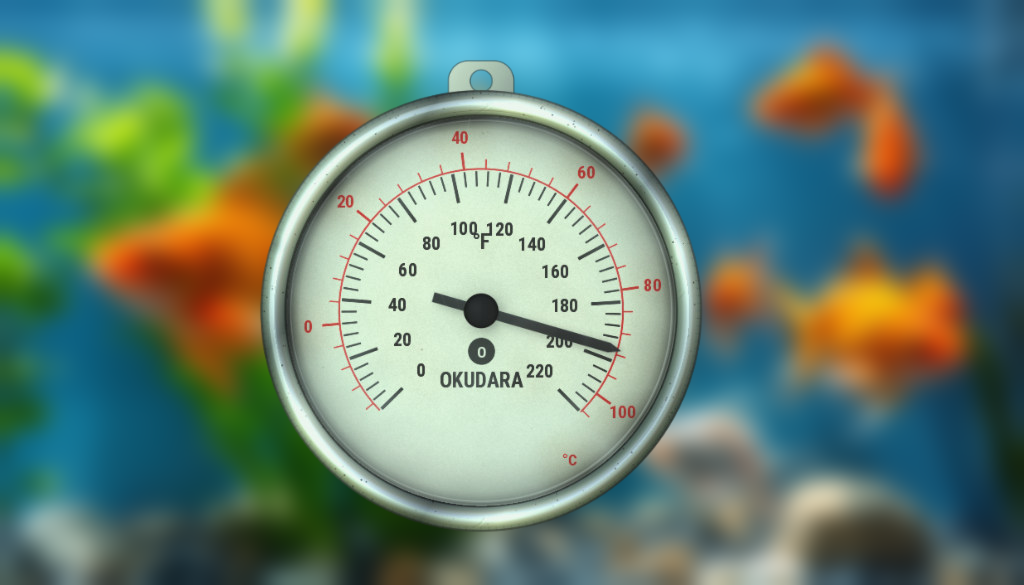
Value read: 196 °F
